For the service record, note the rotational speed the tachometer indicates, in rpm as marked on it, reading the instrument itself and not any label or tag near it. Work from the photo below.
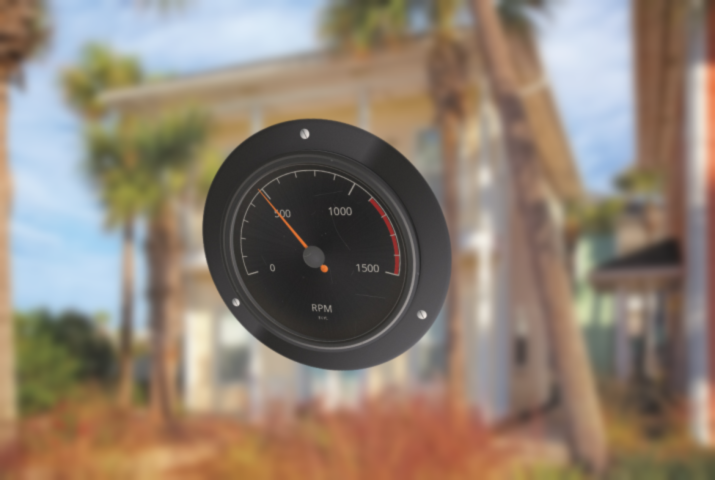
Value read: 500 rpm
